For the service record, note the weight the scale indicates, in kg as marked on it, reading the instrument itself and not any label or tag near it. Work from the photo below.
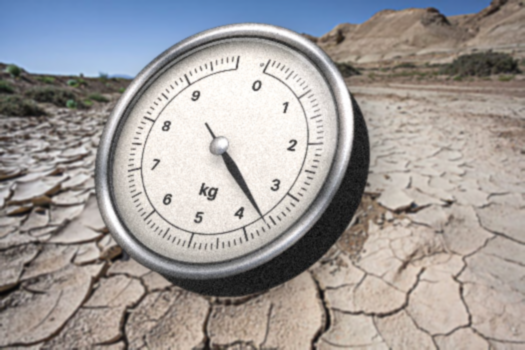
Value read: 3.6 kg
